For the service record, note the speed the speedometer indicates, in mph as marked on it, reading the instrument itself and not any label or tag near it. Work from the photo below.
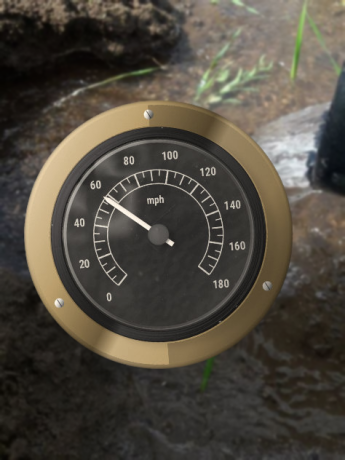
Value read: 57.5 mph
